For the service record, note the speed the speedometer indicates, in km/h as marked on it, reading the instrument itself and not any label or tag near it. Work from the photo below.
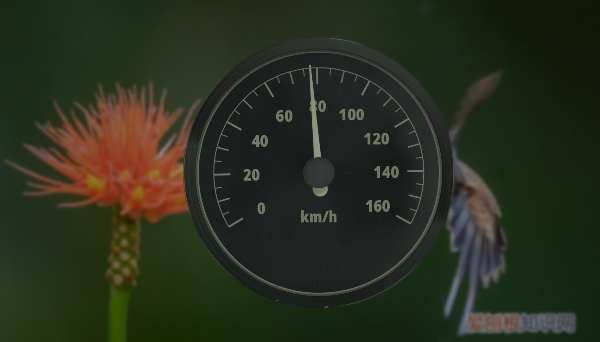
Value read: 77.5 km/h
